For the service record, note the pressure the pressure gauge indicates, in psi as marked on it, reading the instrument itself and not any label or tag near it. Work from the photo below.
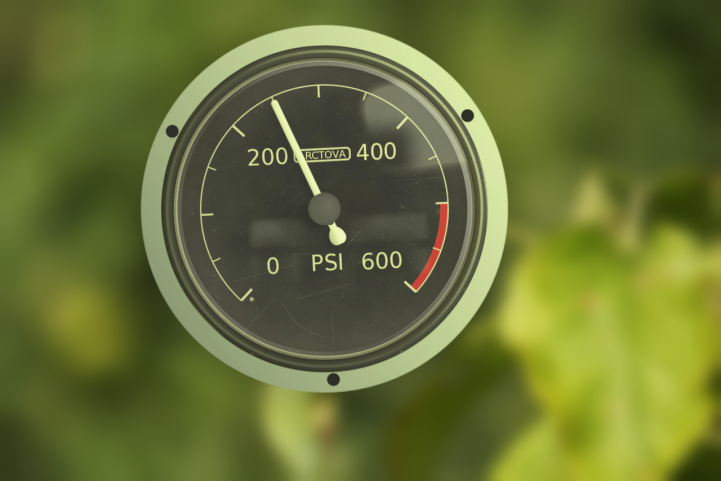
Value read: 250 psi
